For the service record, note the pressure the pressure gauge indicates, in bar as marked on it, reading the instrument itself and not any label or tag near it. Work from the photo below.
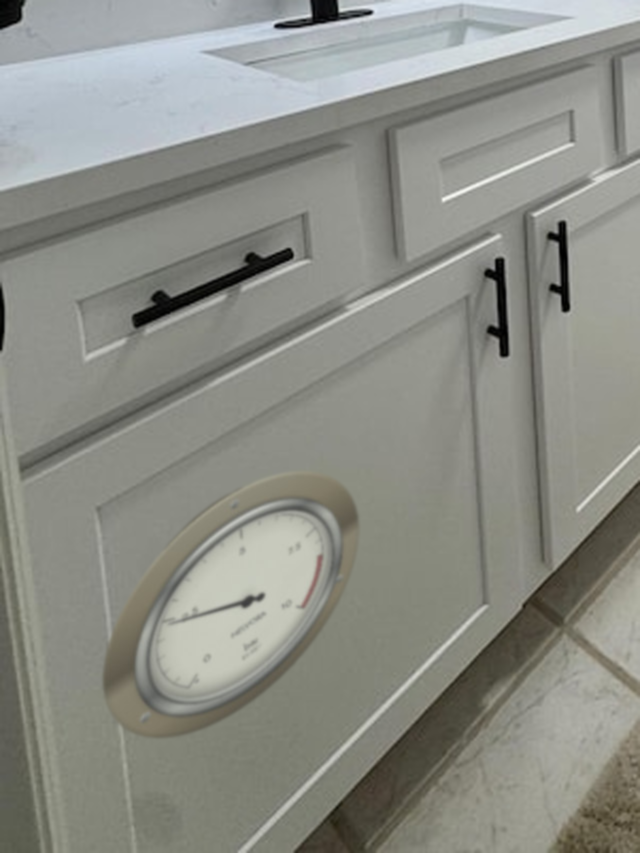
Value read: 2.5 bar
